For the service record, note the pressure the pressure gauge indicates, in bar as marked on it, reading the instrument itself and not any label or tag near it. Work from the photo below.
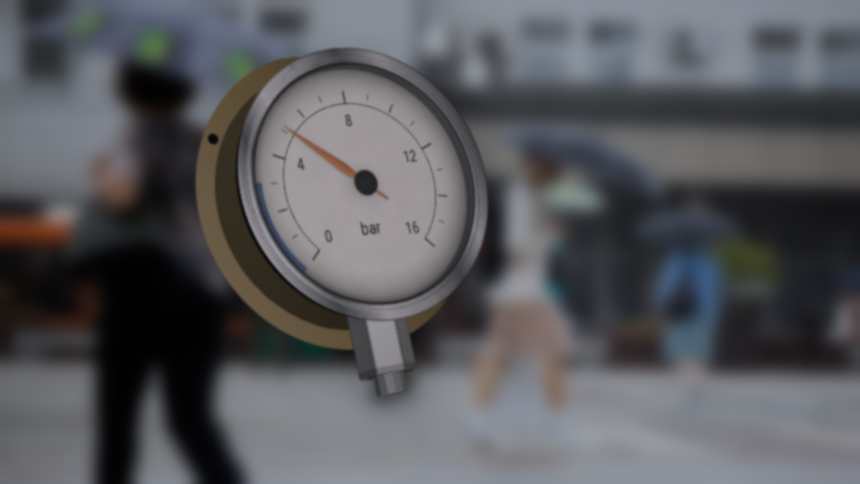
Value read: 5 bar
